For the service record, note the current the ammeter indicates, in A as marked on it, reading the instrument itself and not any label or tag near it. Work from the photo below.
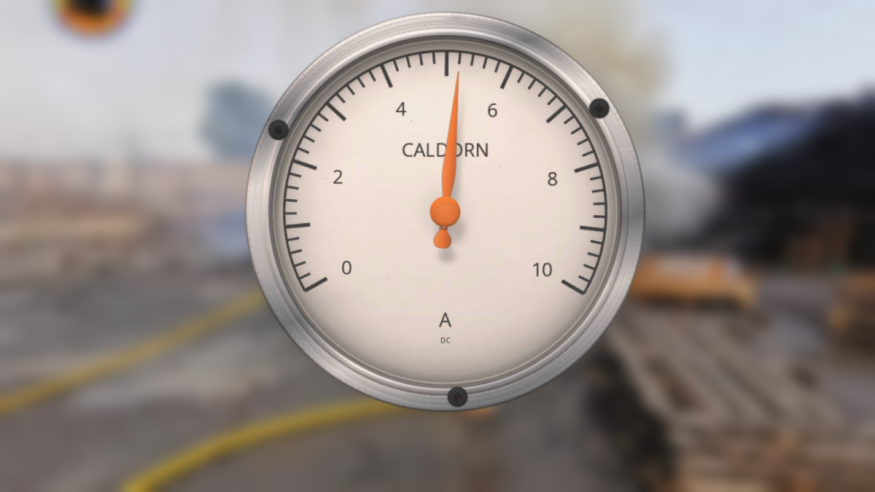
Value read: 5.2 A
